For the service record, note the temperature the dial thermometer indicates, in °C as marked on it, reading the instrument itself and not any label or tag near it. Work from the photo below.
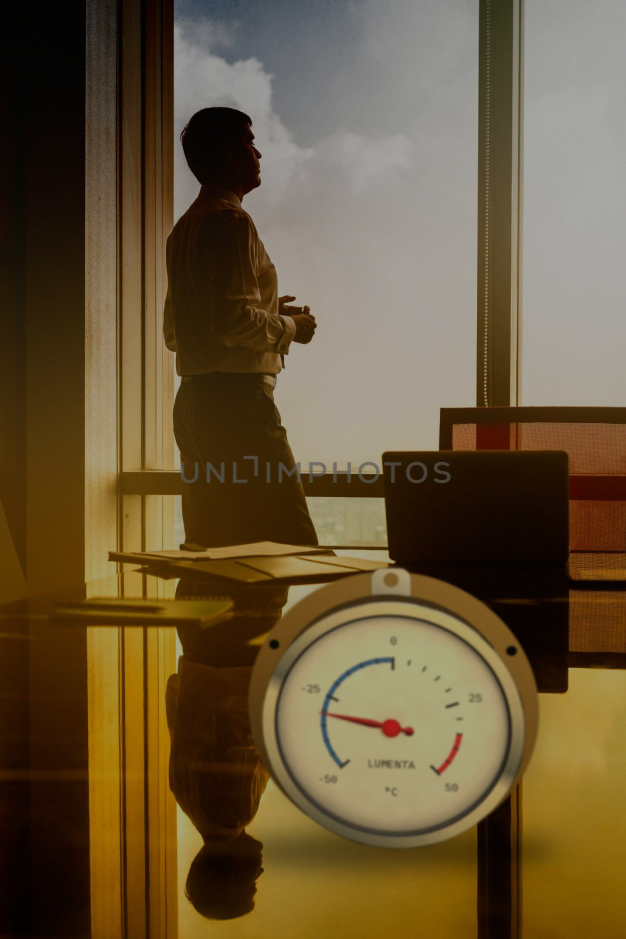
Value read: -30 °C
